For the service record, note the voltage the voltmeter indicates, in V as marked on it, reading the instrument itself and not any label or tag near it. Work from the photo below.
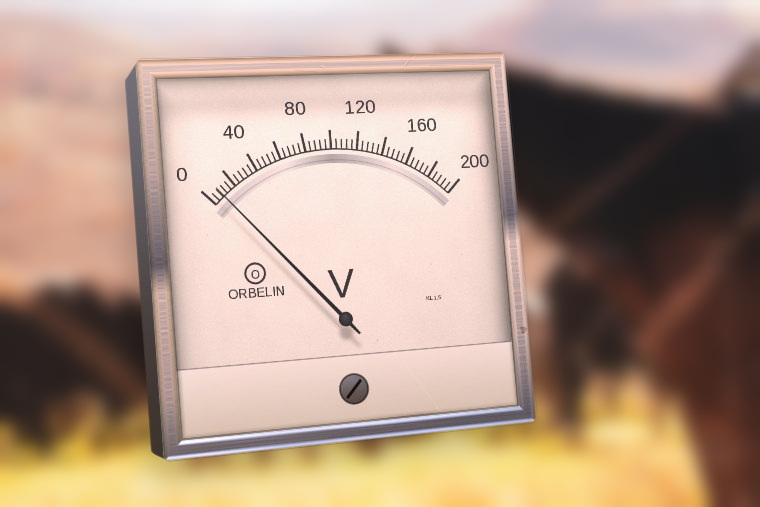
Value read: 8 V
